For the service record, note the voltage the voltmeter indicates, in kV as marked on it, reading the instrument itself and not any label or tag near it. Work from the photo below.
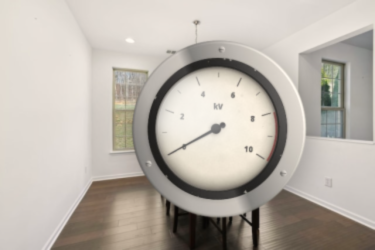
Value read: 0 kV
